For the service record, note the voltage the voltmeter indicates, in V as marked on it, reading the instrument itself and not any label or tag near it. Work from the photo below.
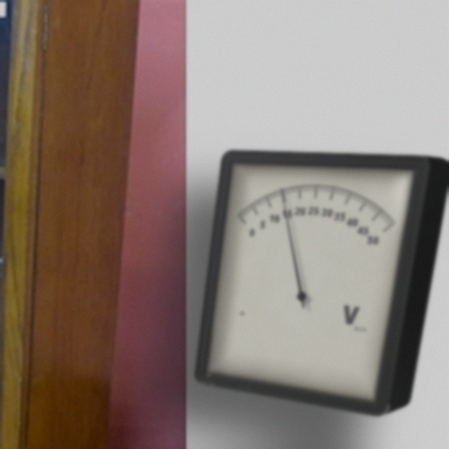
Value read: 15 V
